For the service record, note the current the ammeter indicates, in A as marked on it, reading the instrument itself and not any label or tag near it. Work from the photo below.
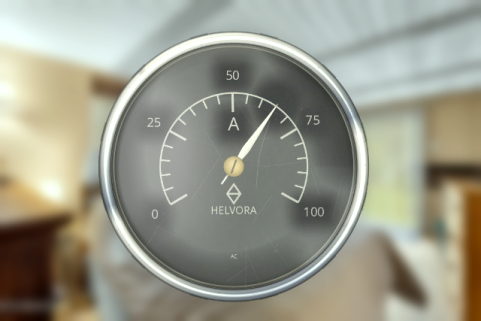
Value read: 65 A
